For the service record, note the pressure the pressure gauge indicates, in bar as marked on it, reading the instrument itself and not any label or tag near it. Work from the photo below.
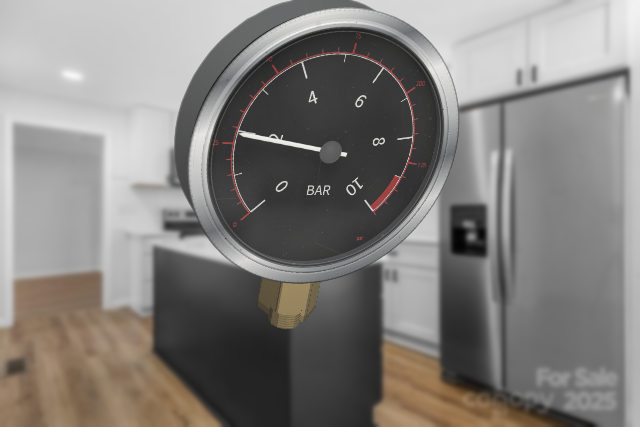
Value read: 2 bar
